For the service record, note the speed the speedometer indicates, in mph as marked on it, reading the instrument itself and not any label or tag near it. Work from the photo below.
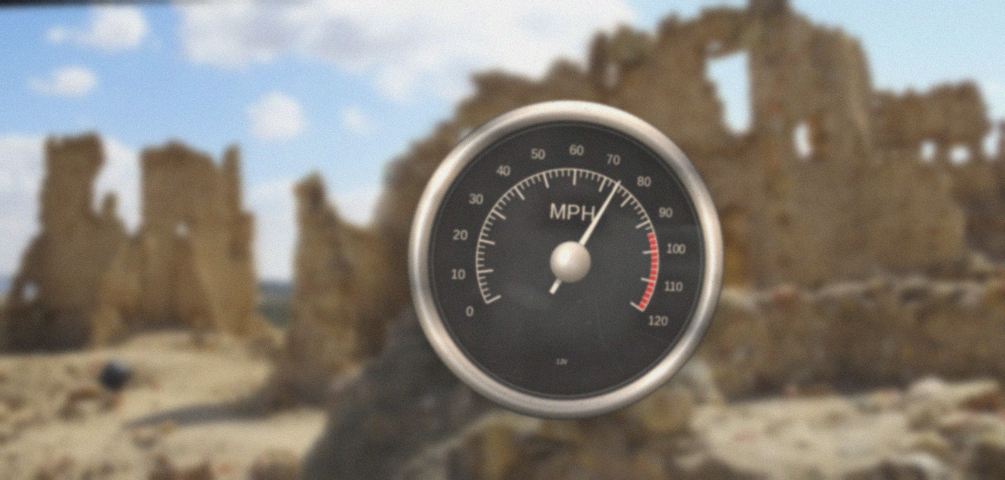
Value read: 74 mph
